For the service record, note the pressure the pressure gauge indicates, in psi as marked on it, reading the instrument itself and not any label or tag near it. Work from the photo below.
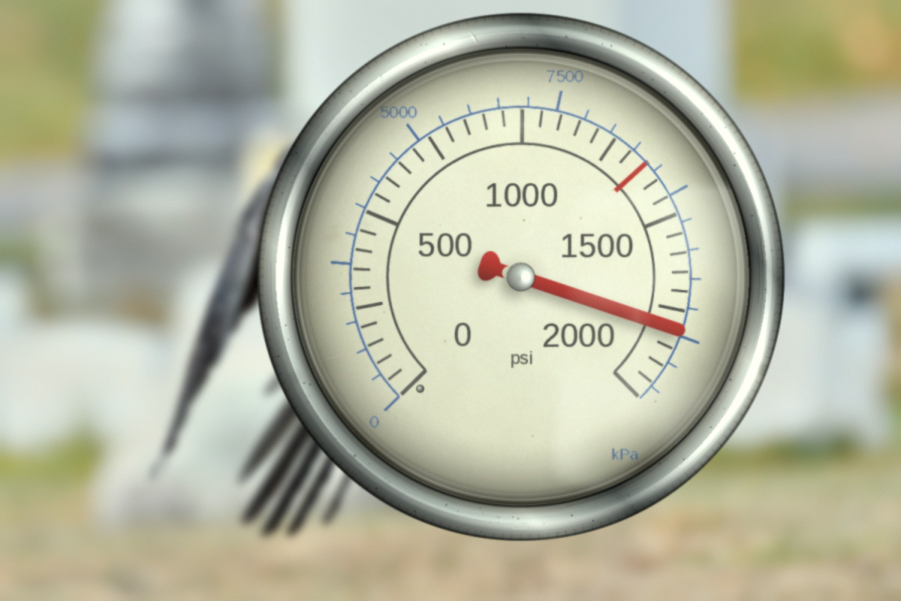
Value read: 1800 psi
